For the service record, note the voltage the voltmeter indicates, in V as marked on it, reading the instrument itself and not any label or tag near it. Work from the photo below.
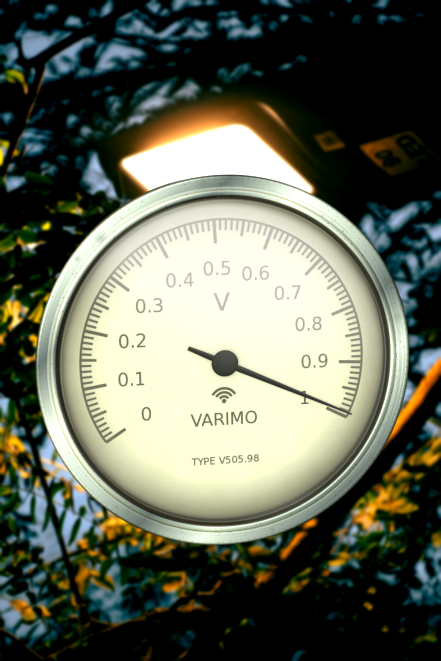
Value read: 0.99 V
